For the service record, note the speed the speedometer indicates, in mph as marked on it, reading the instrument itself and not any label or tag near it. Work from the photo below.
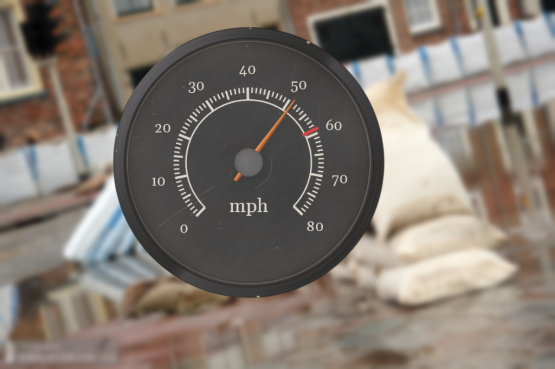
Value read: 51 mph
